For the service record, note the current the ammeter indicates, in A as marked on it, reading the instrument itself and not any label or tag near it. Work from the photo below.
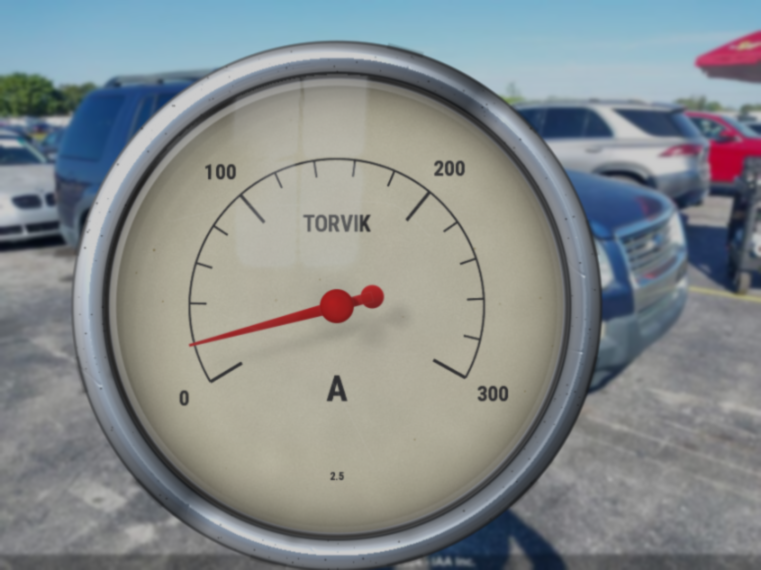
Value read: 20 A
